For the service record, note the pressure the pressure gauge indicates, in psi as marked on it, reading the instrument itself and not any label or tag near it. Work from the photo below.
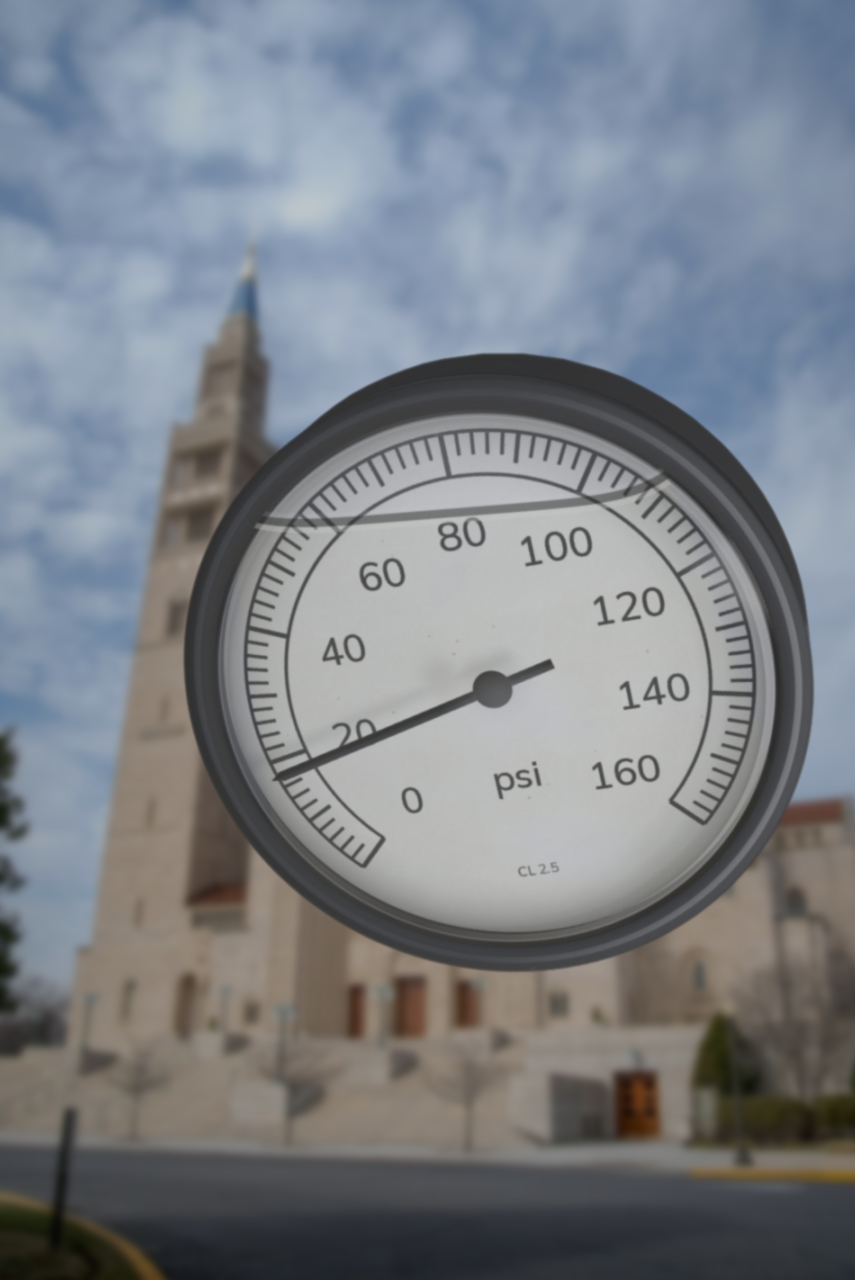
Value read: 18 psi
